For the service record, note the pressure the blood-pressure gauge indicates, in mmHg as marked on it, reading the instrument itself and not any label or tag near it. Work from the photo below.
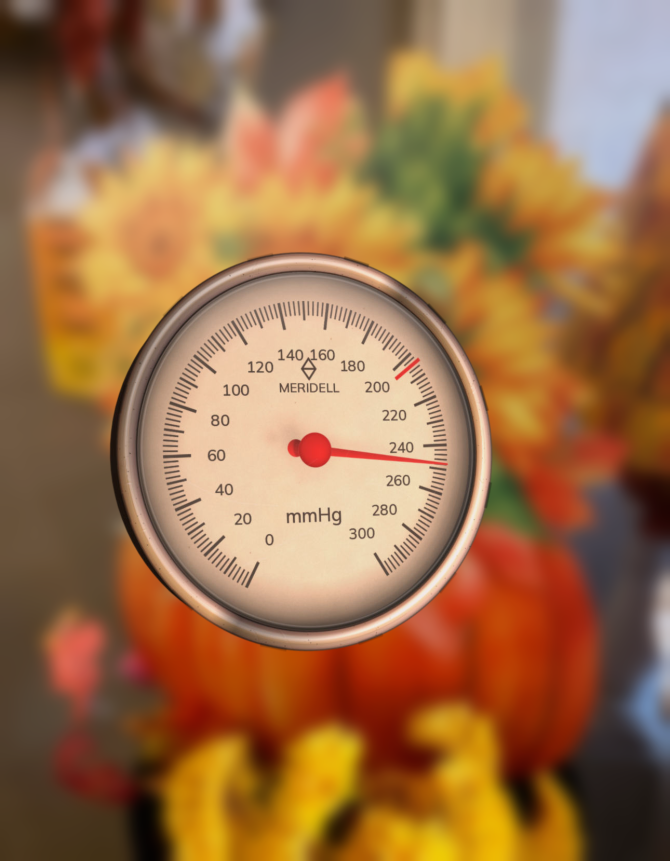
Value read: 248 mmHg
